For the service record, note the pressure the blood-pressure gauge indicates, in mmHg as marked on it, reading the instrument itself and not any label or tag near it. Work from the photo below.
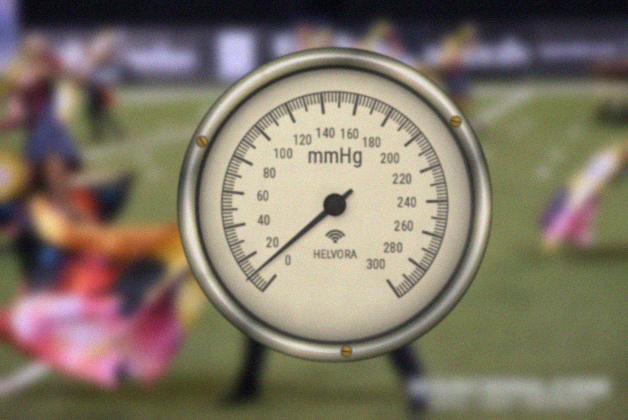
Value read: 10 mmHg
